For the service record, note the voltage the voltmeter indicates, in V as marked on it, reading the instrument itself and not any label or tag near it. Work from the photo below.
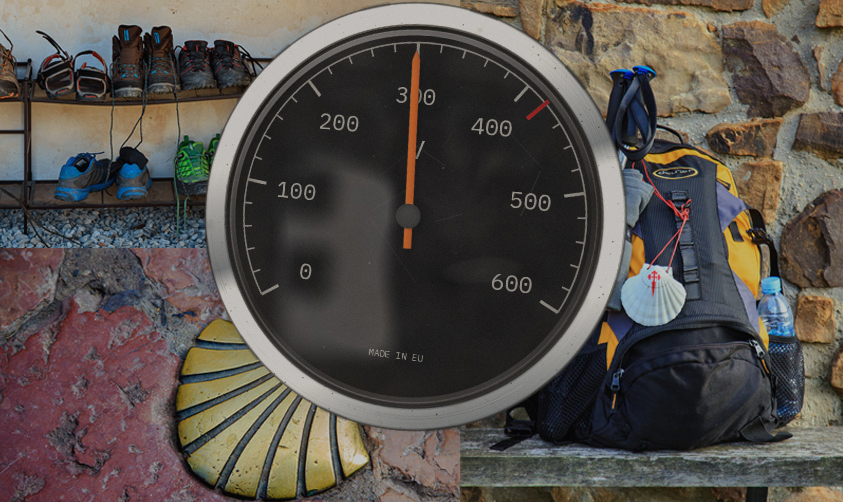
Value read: 300 V
